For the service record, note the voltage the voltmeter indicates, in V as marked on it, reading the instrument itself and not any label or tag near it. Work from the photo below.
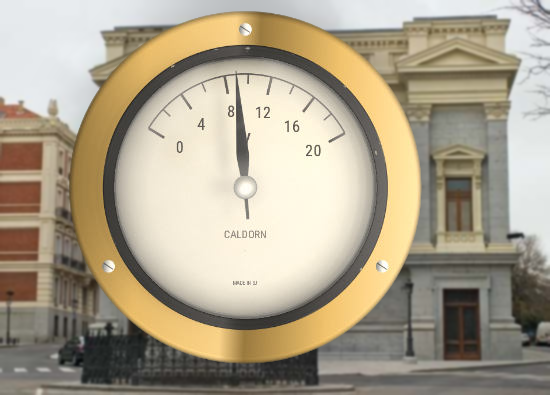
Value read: 9 V
